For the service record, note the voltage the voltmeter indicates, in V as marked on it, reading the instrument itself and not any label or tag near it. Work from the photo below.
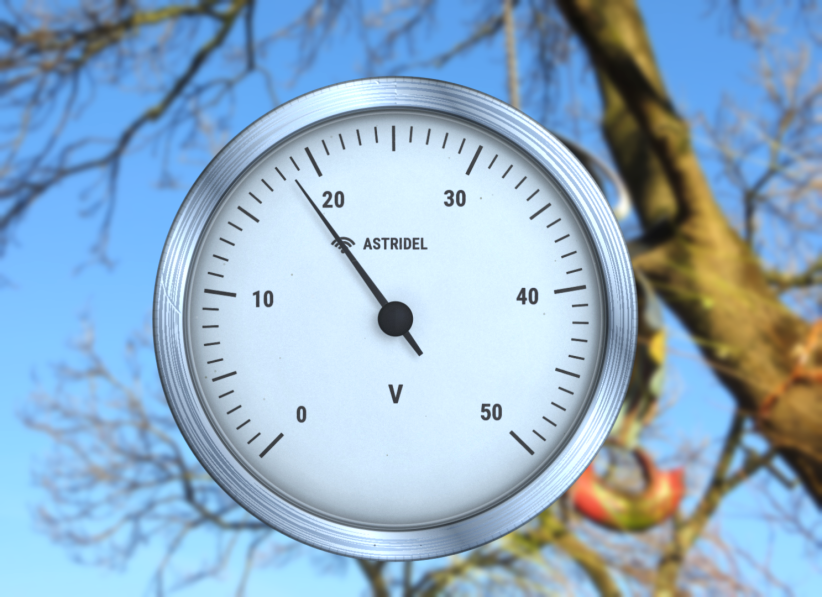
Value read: 18.5 V
